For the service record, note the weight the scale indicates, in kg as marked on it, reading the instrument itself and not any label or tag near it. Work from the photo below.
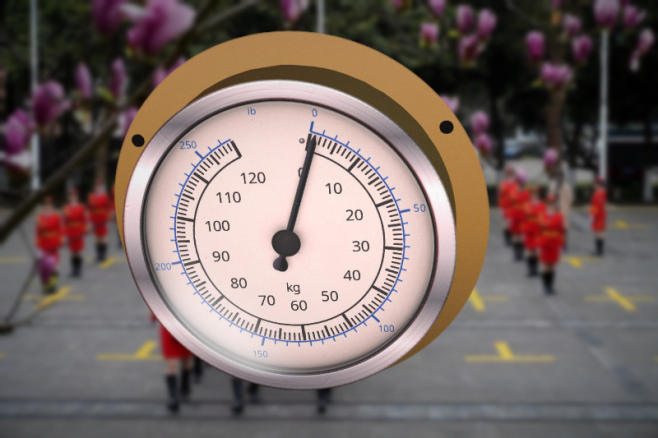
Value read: 1 kg
